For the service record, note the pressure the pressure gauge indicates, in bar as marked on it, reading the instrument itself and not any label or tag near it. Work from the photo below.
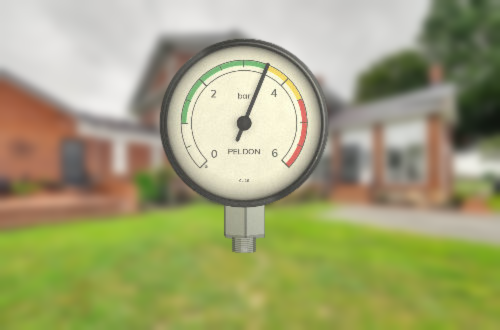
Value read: 3.5 bar
